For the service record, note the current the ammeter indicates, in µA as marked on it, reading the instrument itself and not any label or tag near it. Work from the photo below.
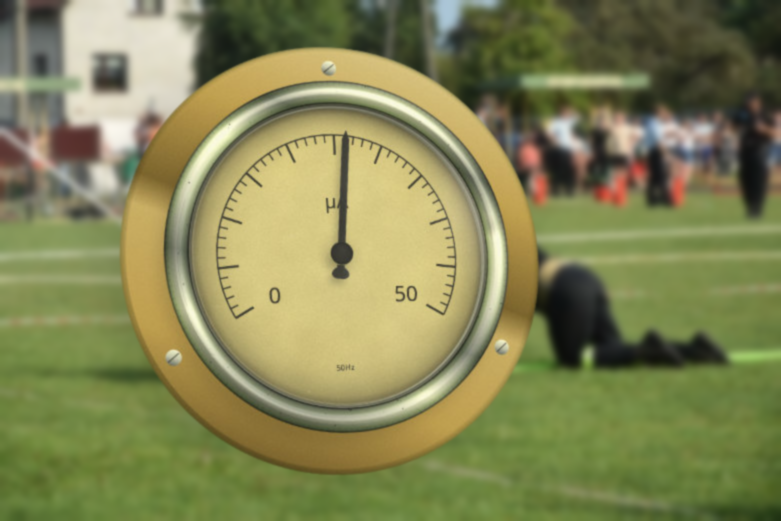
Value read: 26 µA
